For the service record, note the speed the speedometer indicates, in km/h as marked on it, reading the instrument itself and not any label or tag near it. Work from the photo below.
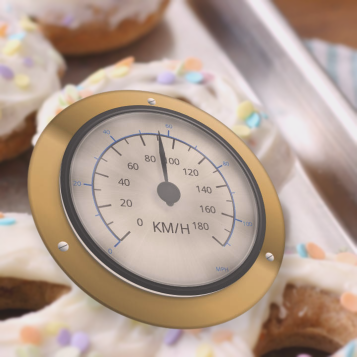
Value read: 90 km/h
